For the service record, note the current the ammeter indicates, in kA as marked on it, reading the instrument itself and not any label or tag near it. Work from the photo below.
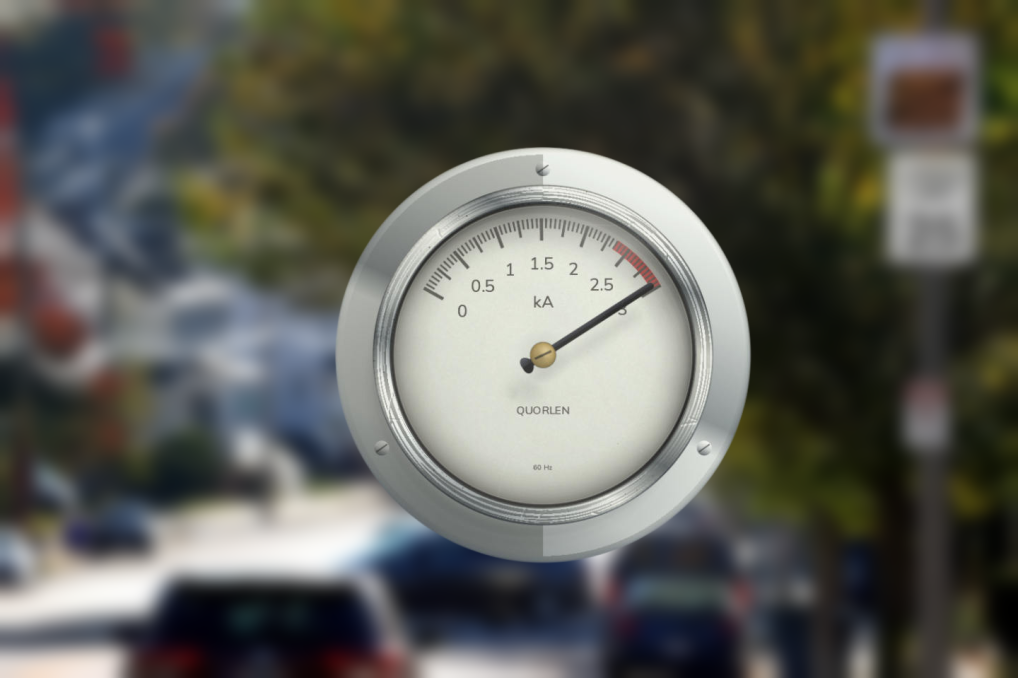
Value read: 2.95 kA
